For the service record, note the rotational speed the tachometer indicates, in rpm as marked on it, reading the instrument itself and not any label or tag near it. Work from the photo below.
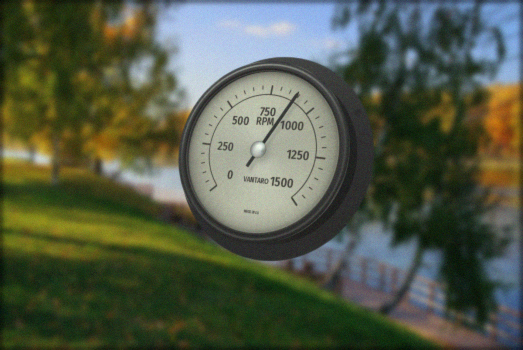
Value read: 900 rpm
